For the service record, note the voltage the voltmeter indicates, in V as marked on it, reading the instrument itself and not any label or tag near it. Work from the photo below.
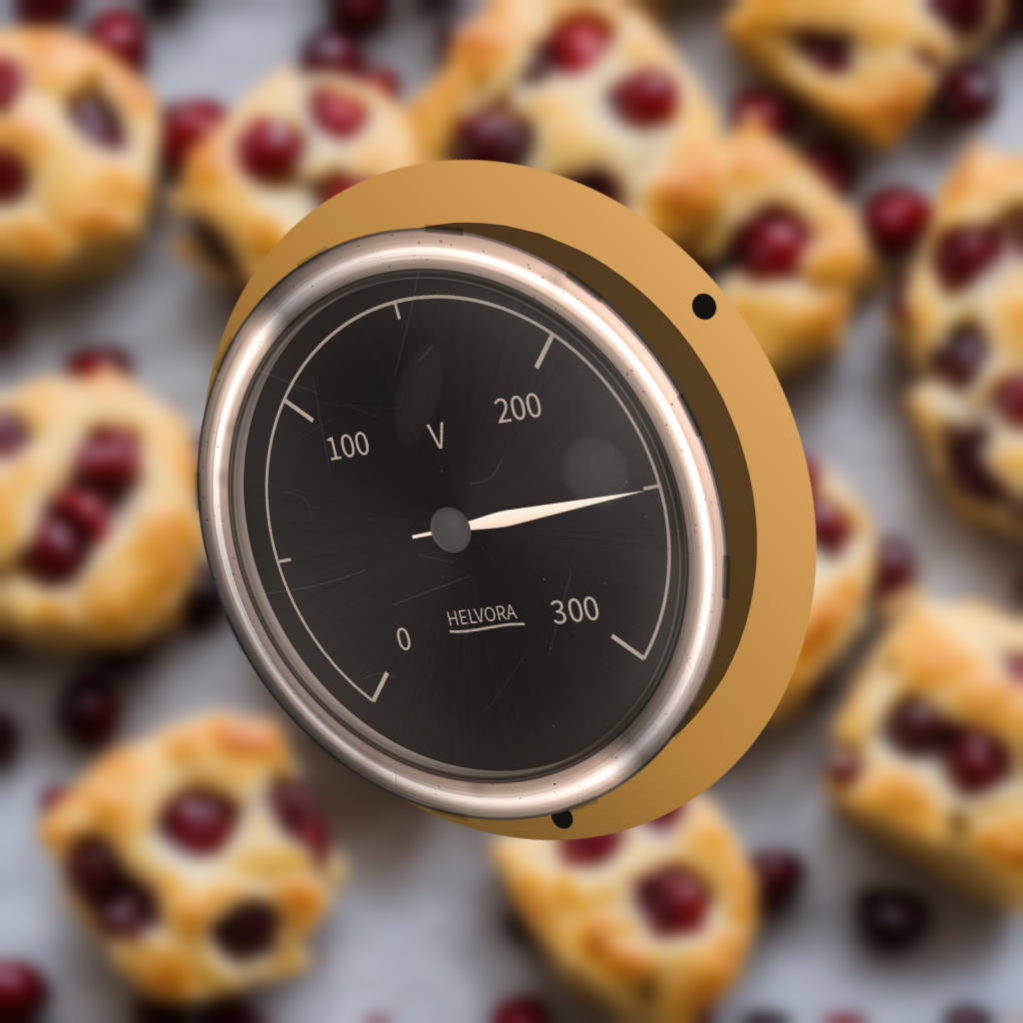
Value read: 250 V
